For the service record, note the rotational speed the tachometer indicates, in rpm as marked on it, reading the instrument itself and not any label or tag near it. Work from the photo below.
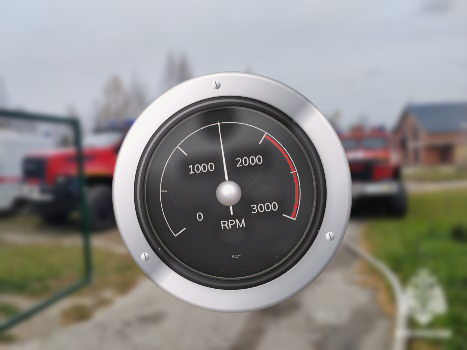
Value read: 1500 rpm
